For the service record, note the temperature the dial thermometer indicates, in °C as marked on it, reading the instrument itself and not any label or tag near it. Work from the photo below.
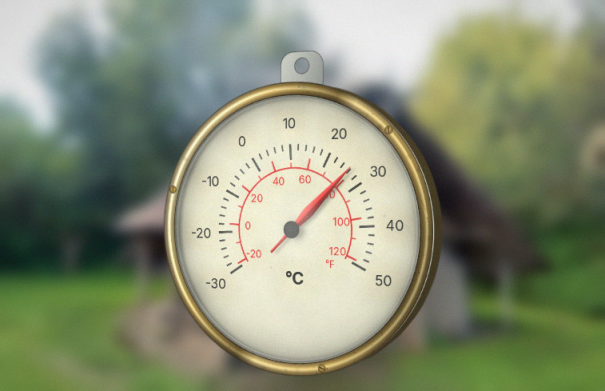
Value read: 26 °C
